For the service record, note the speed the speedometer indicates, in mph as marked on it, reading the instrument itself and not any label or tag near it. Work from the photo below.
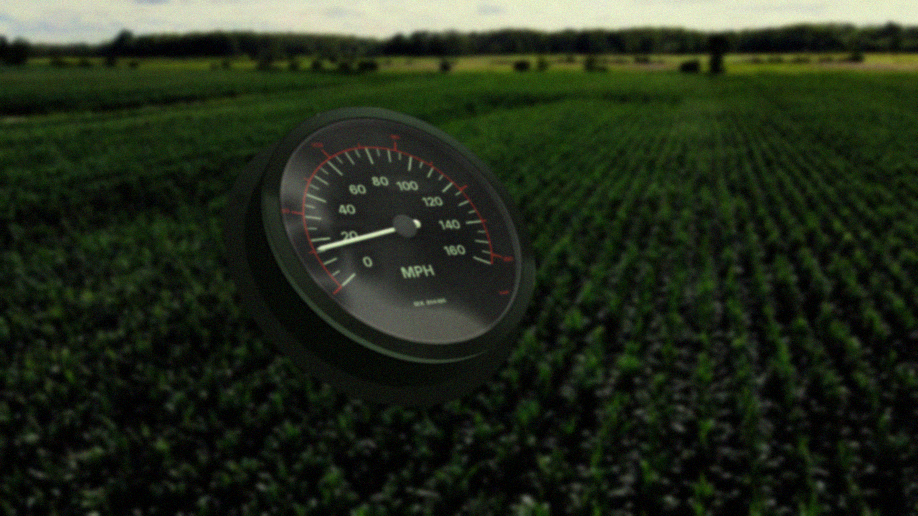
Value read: 15 mph
